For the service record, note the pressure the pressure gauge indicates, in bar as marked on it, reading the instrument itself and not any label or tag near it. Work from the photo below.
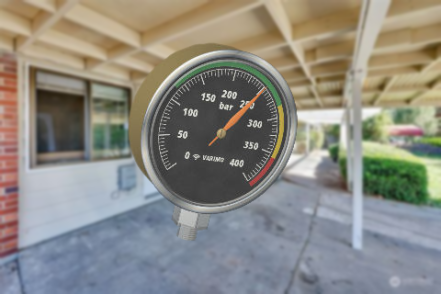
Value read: 250 bar
